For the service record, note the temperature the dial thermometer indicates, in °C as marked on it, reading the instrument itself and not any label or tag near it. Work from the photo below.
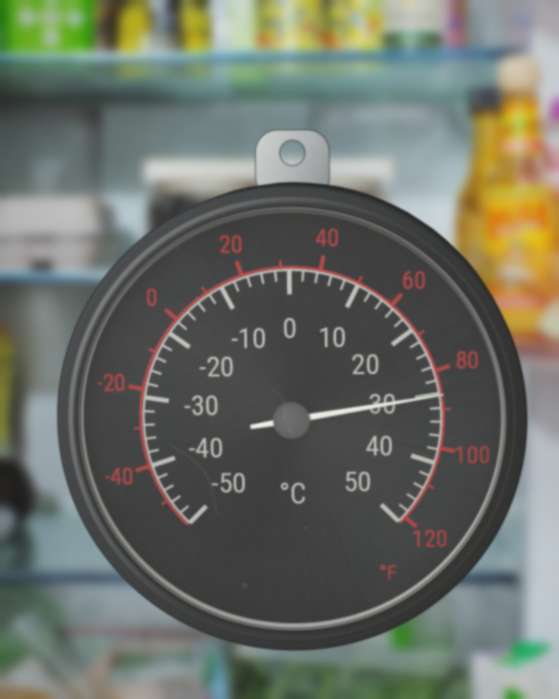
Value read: 30 °C
